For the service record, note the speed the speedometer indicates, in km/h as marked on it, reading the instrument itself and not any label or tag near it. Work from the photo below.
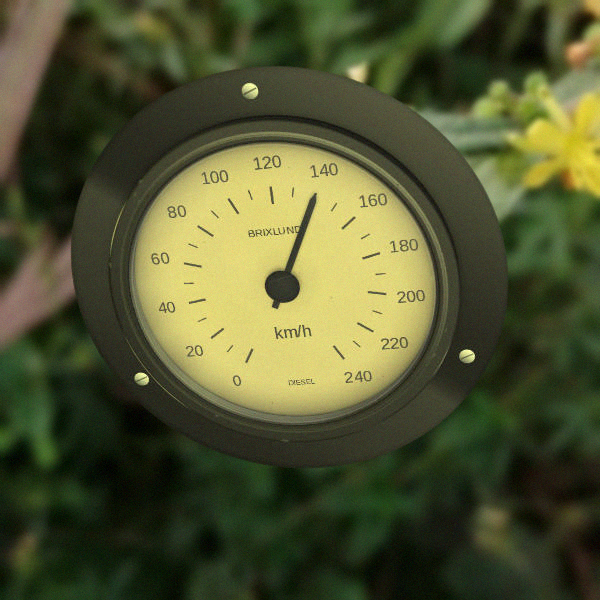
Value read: 140 km/h
